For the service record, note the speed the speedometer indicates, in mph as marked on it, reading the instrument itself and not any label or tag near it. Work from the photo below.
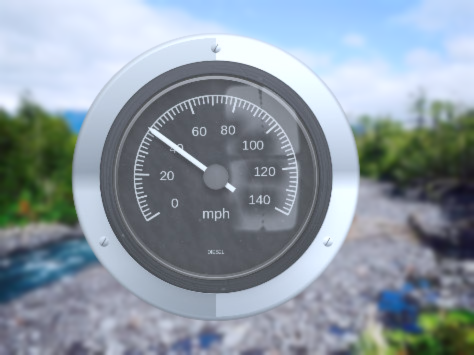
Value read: 40 mph
